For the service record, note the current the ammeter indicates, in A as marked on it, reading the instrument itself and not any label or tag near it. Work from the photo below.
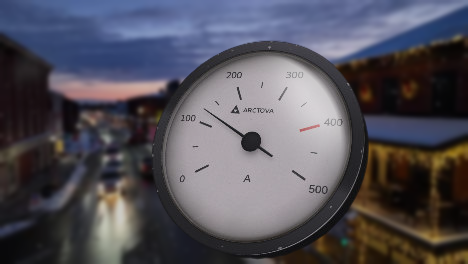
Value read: 125 A
